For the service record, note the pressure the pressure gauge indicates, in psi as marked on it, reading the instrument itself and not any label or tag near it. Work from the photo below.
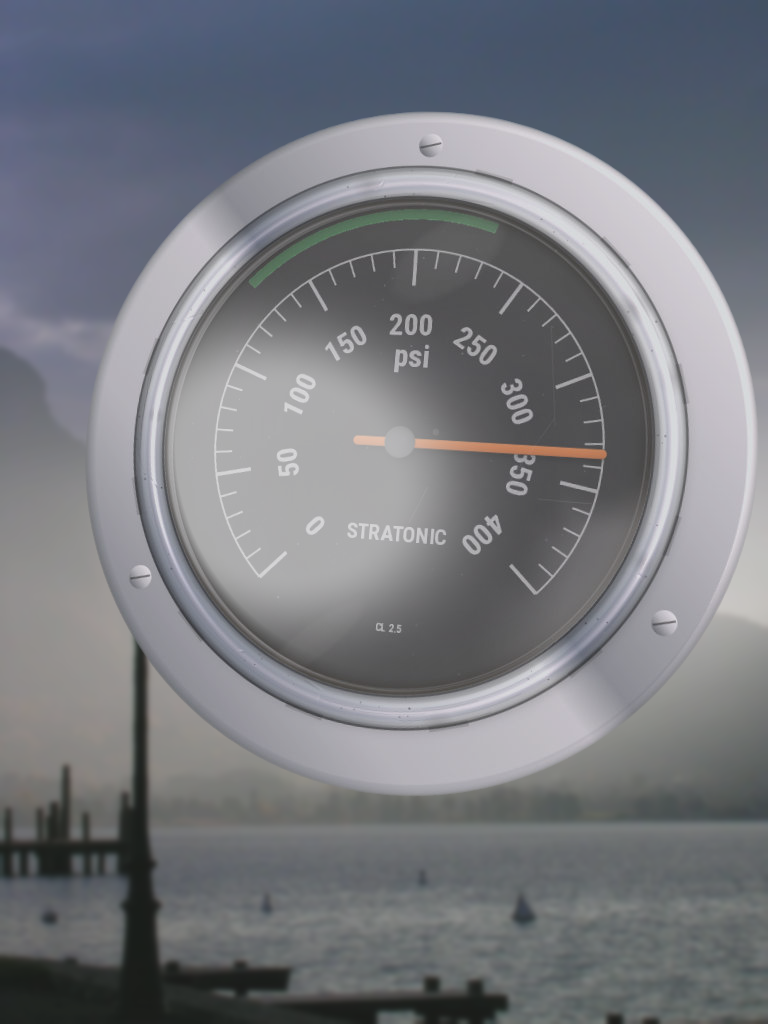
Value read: 335 psi
